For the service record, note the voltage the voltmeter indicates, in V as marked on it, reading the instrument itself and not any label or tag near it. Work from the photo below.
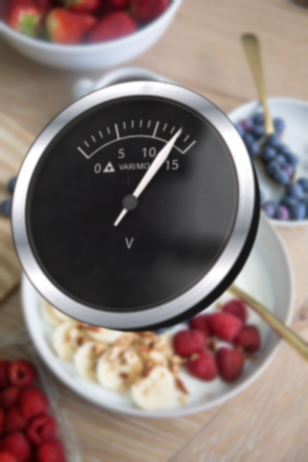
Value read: 13 V
